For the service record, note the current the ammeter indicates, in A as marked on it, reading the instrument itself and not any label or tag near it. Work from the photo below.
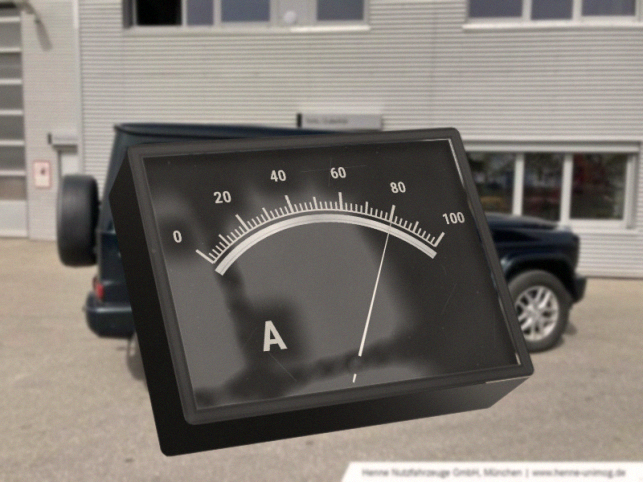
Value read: 80 A
